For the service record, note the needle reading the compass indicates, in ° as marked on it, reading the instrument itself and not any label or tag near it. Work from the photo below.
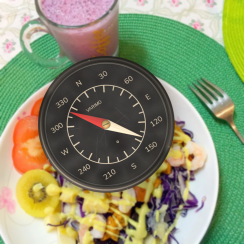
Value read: 322.5 °
